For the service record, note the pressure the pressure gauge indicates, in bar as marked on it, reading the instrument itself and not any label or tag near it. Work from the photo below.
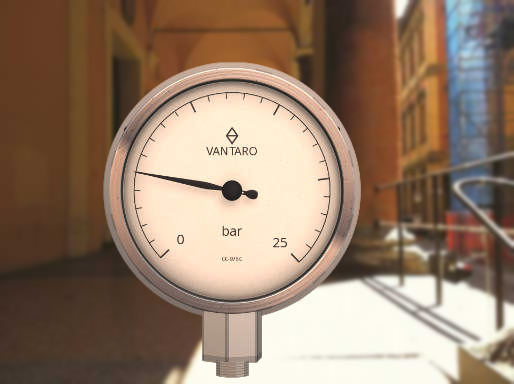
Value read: 5 bar
